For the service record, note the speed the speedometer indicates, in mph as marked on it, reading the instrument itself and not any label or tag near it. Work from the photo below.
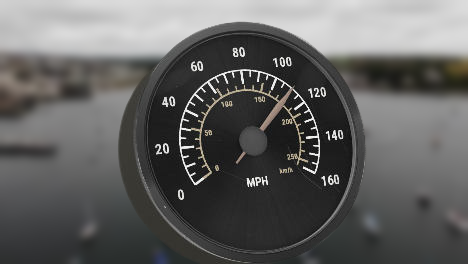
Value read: 110 mph
